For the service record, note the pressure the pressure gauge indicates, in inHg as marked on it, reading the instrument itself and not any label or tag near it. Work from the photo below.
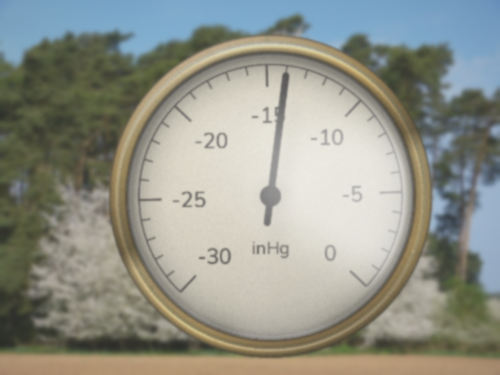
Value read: -14 inHg
